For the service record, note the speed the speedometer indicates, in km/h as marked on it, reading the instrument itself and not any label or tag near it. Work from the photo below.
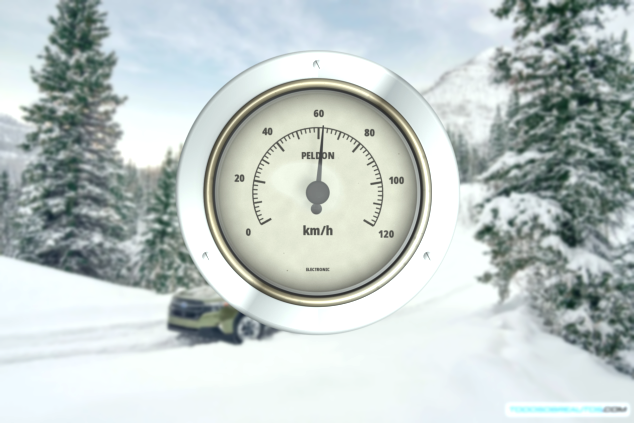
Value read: 62 km/h
